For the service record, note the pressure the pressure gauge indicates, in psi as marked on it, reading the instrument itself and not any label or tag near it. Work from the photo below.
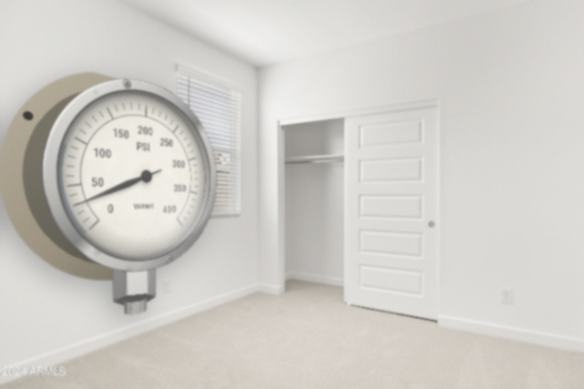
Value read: 30 psi
